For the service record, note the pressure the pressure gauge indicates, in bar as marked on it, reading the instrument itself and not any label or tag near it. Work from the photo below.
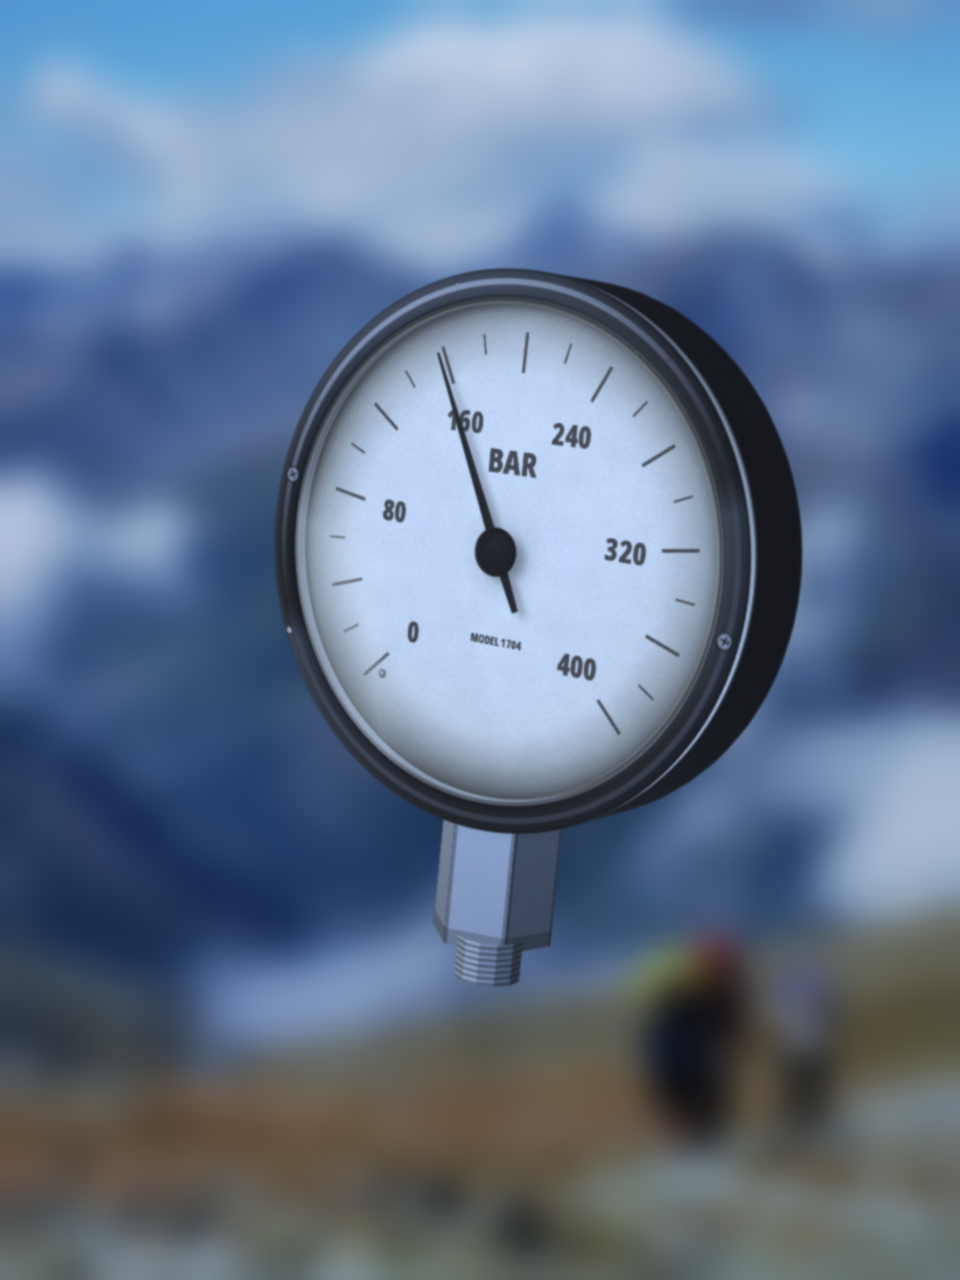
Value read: 160 bar
